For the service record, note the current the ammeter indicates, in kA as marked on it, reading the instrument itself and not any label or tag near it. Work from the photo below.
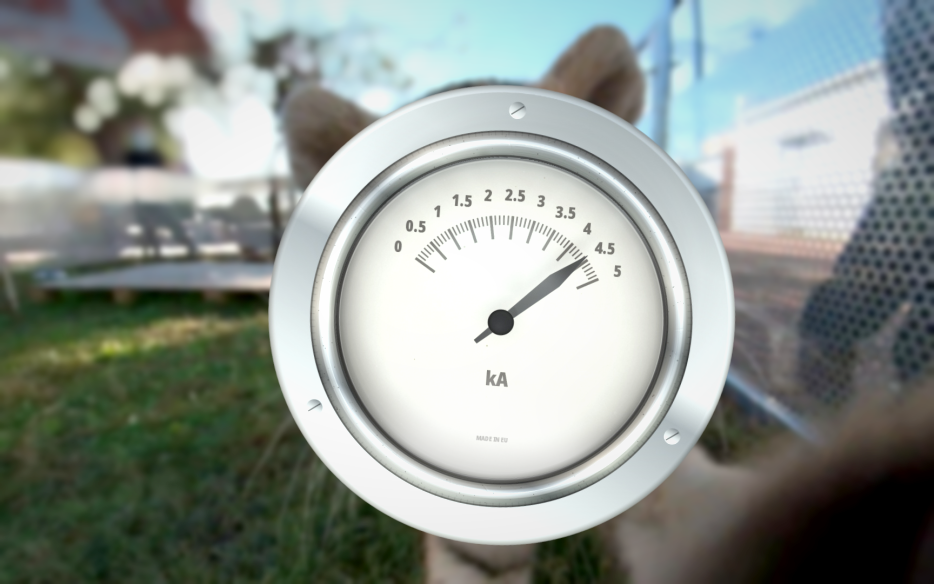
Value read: 4.4 kA
